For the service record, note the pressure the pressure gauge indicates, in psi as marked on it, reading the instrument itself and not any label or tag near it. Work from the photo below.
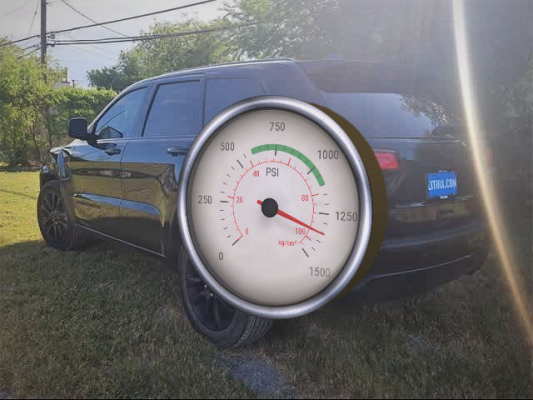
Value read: 1350 psi
